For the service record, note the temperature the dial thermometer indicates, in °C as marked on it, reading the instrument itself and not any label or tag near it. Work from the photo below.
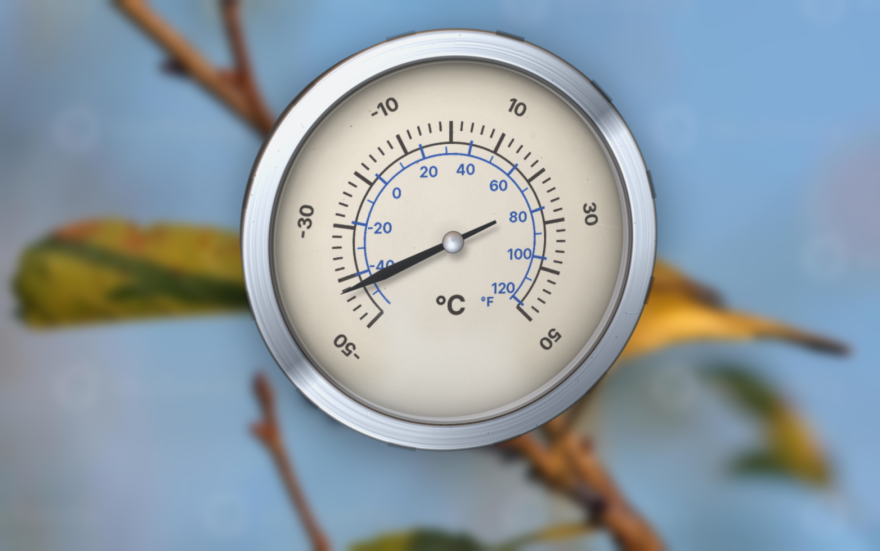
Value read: -42 °C
